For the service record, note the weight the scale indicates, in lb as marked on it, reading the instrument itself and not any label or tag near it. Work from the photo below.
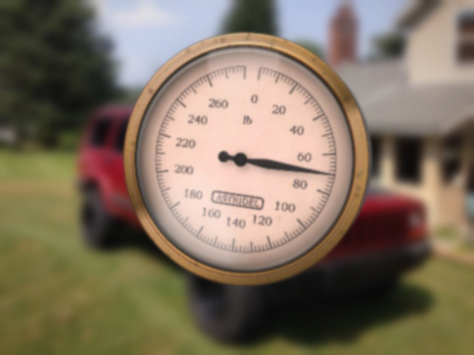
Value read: 70 lb
